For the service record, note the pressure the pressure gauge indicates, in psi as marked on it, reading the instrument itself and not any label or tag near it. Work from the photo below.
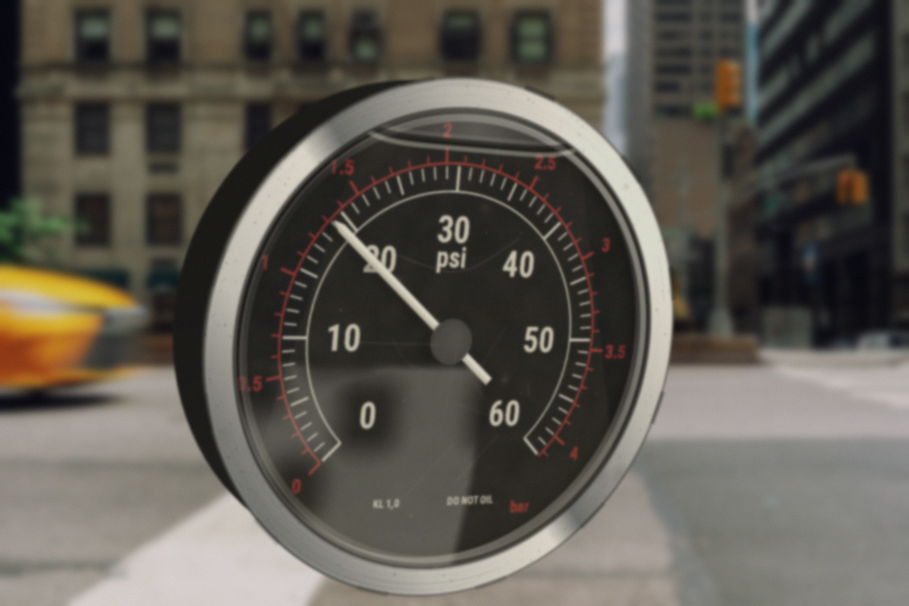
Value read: 19 psi
